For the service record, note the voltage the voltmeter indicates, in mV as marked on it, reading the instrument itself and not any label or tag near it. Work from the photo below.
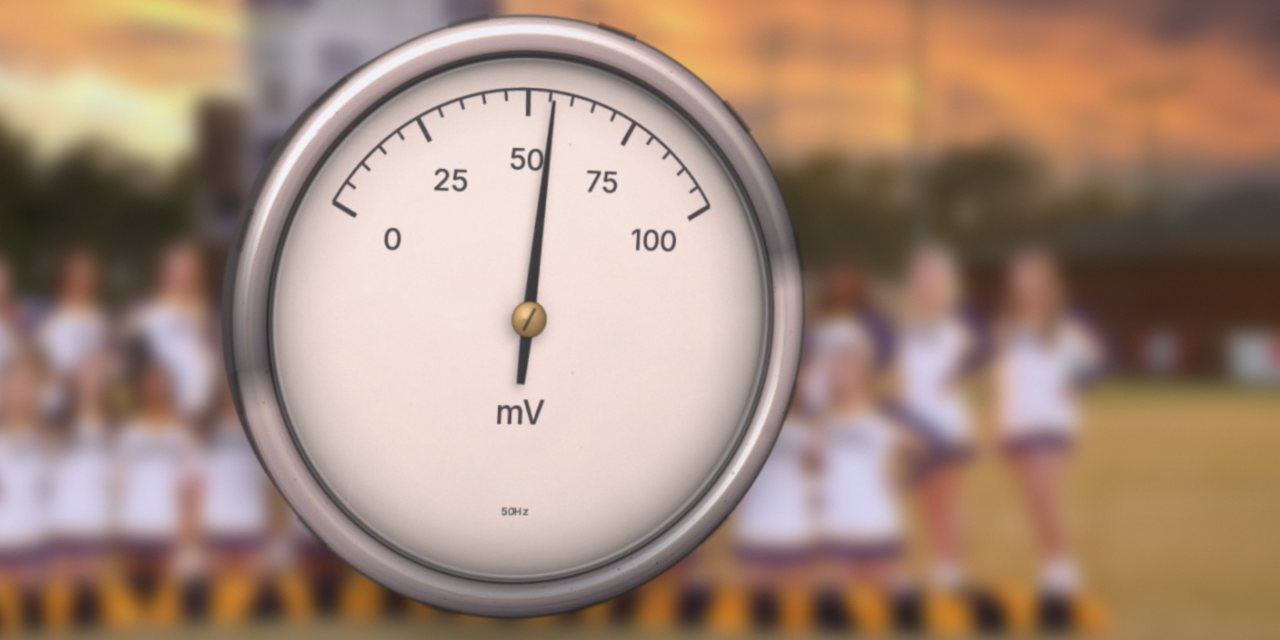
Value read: 55 mV
